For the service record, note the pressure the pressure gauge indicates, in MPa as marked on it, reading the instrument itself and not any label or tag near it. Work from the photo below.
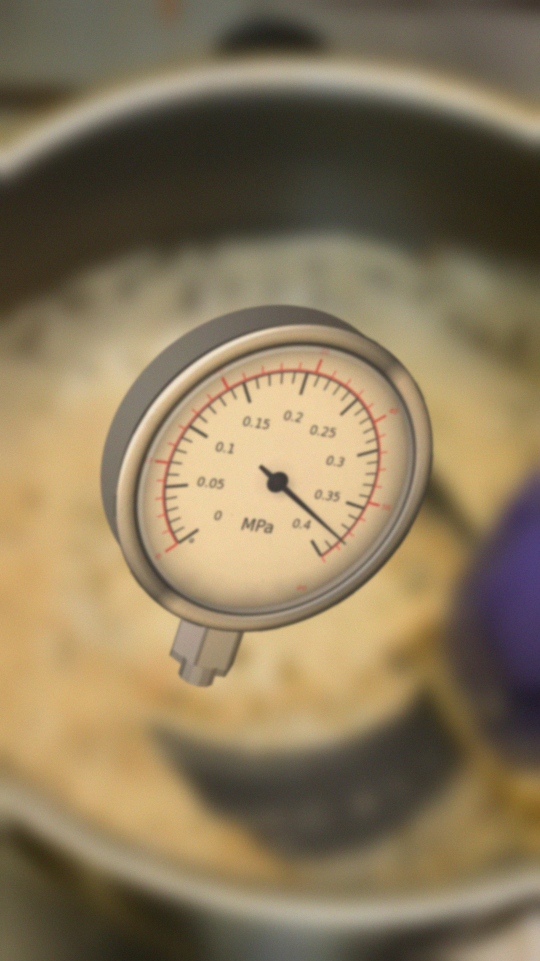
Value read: 0.38 MPa
